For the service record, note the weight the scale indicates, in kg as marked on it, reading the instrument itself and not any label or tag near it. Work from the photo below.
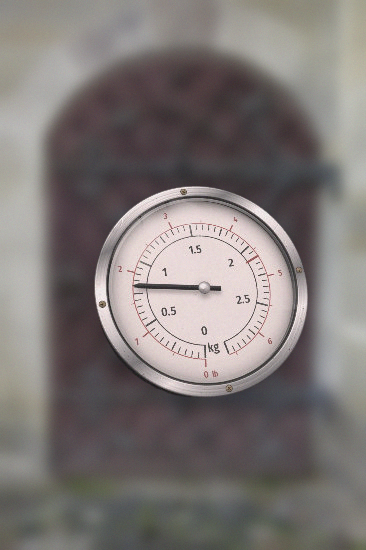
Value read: 0.8 kg
